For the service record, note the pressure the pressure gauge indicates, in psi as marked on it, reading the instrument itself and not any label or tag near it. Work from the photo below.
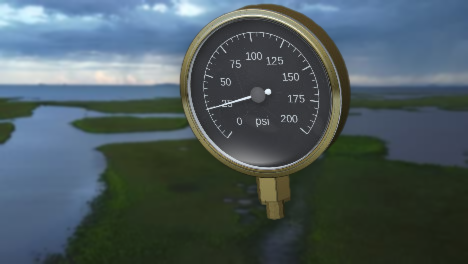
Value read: 25 psi
